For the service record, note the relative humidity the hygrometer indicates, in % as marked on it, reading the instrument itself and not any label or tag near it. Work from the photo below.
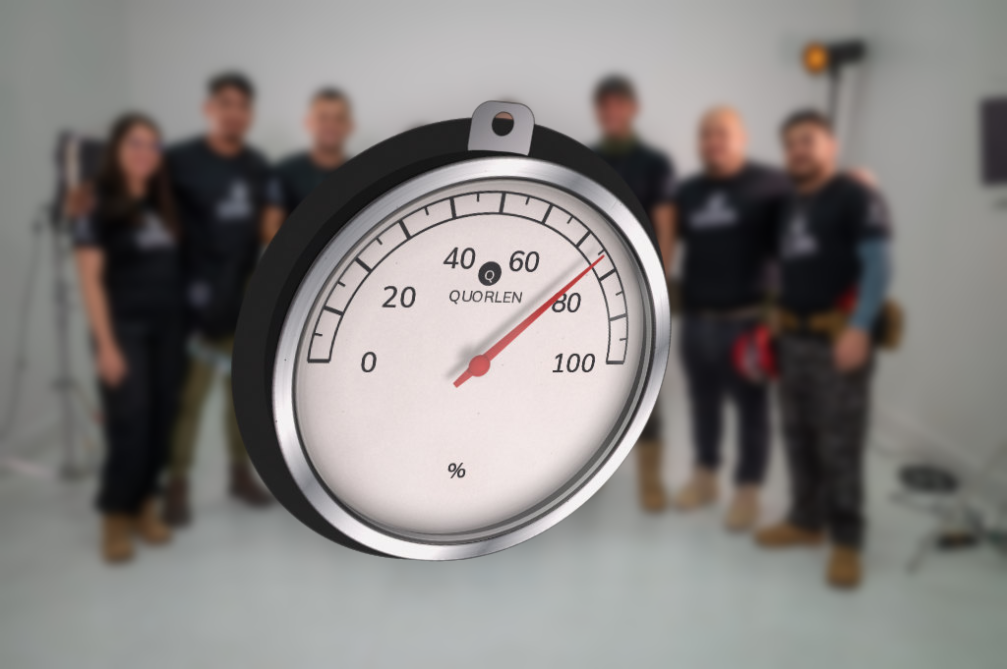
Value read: 75 %
